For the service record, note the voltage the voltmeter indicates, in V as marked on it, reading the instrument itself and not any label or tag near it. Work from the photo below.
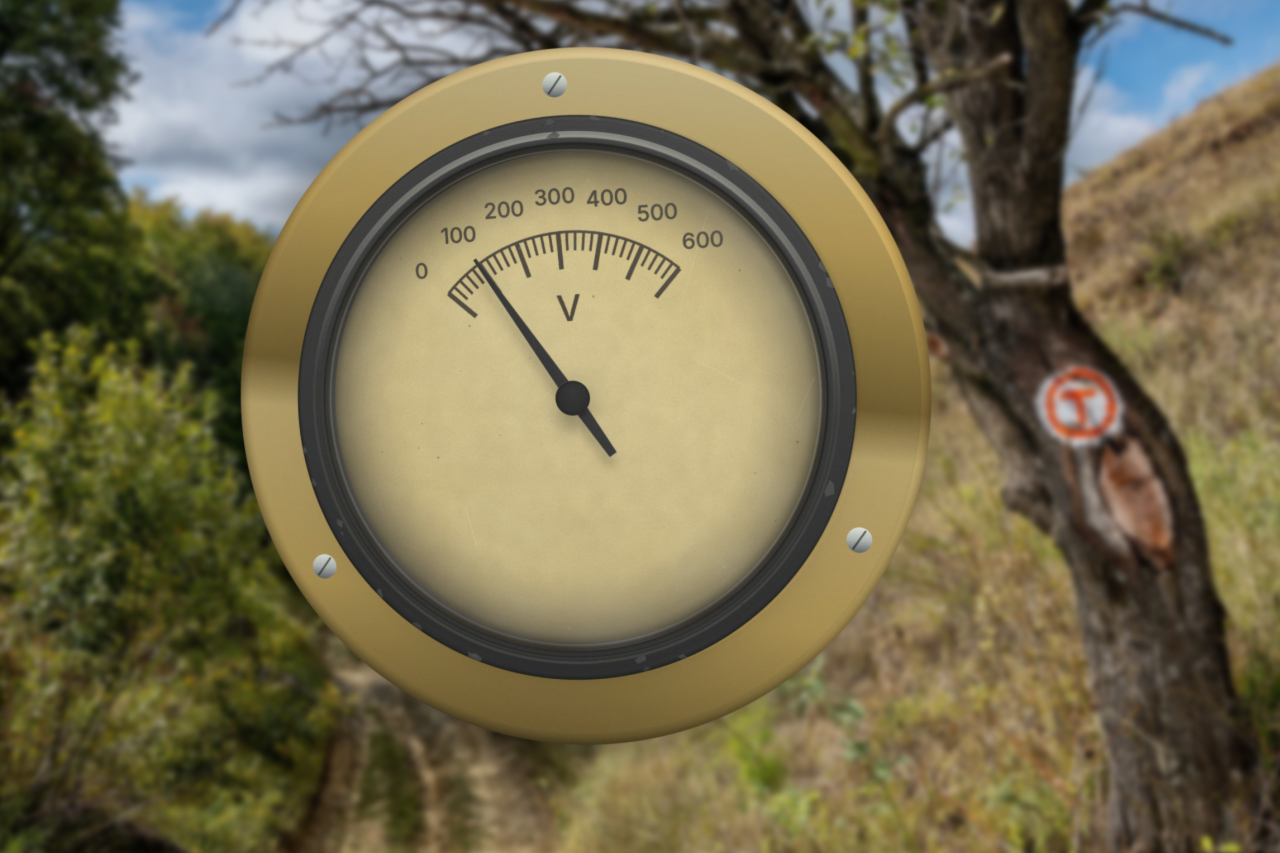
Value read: 100 V
